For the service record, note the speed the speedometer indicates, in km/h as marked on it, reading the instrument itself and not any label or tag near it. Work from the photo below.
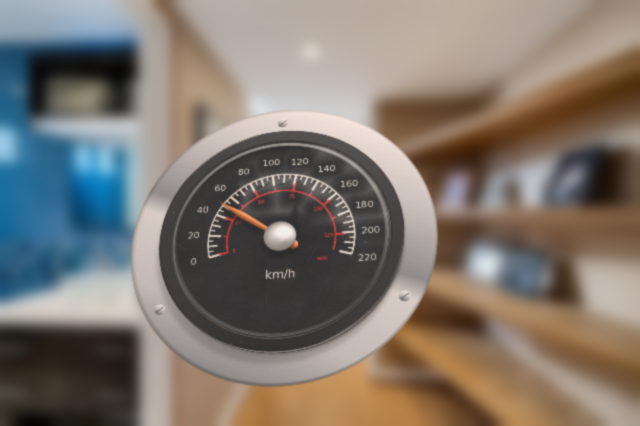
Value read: 50 km/h
